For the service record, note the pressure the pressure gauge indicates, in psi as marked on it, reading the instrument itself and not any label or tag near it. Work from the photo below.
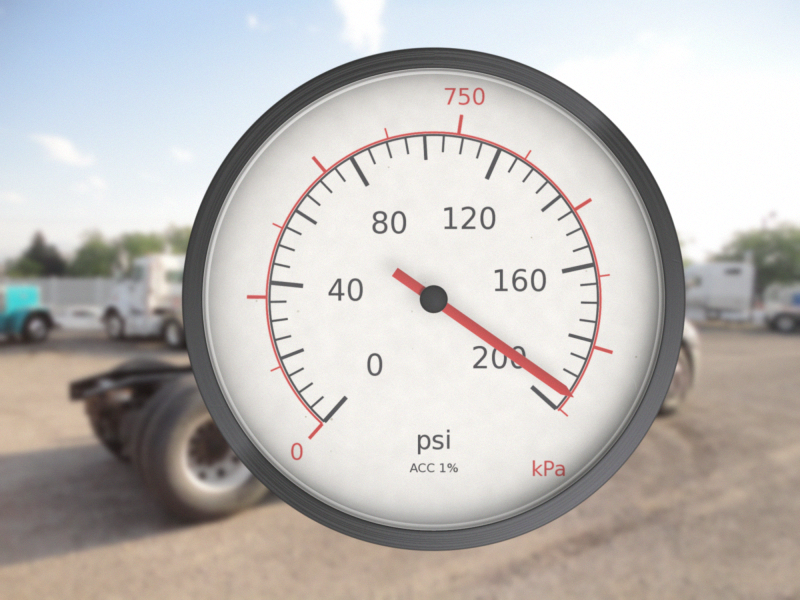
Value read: 195 psi
